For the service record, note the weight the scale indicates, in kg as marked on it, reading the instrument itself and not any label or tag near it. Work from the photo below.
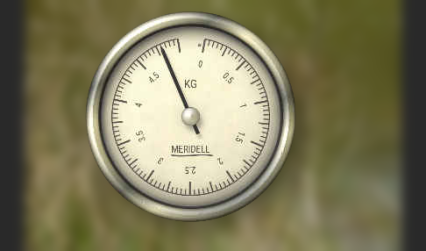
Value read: 4.8 kg
